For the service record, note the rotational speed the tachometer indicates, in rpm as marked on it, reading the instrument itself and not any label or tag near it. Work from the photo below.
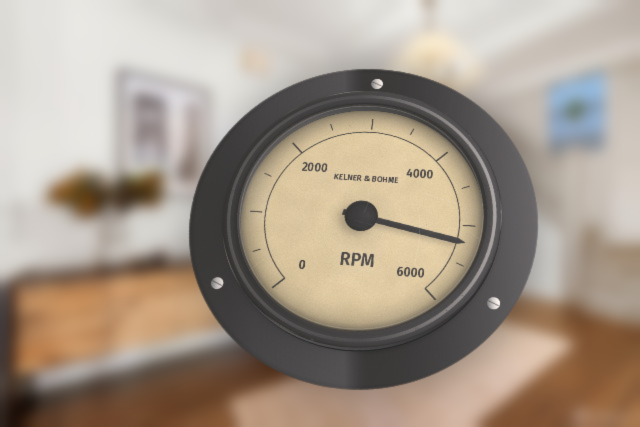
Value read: 5250 rpm
